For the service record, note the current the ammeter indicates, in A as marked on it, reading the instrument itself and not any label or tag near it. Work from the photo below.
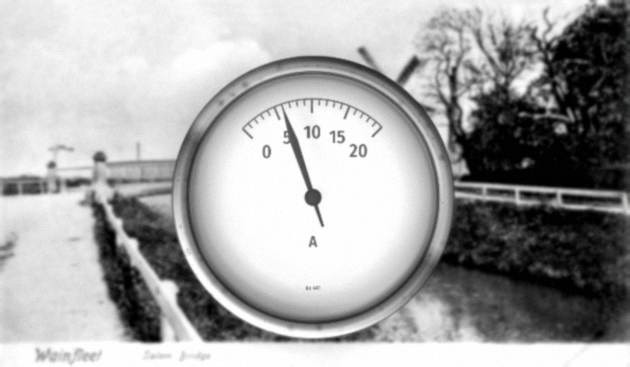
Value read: 6 A
